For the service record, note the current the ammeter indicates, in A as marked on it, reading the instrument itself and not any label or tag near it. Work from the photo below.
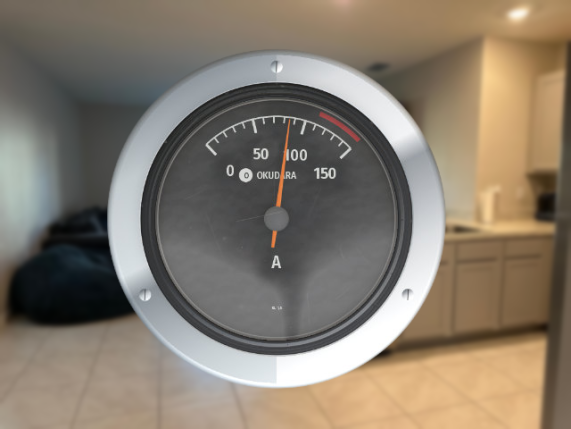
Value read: 85 A
